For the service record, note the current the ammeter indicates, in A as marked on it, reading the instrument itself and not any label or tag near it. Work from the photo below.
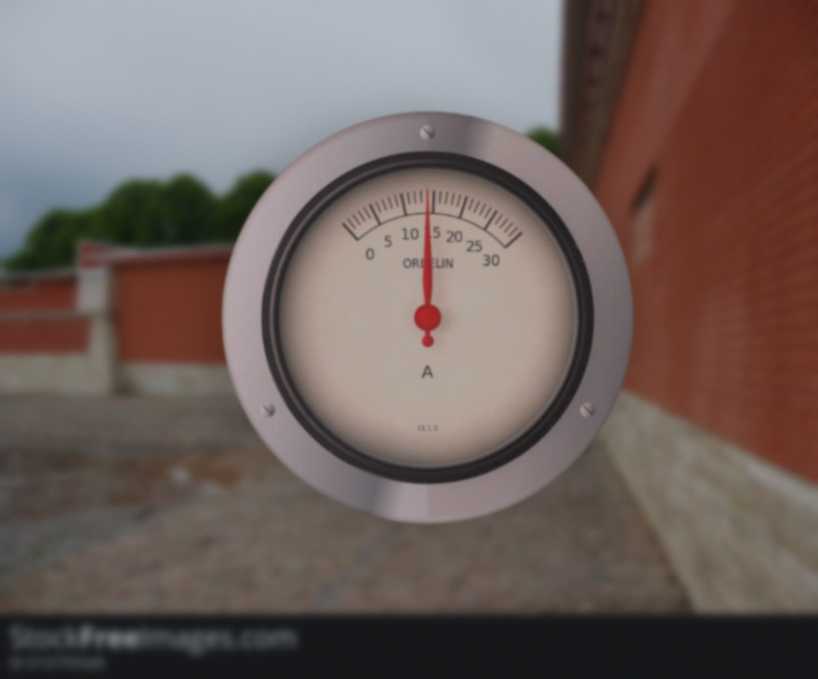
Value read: 14 A
